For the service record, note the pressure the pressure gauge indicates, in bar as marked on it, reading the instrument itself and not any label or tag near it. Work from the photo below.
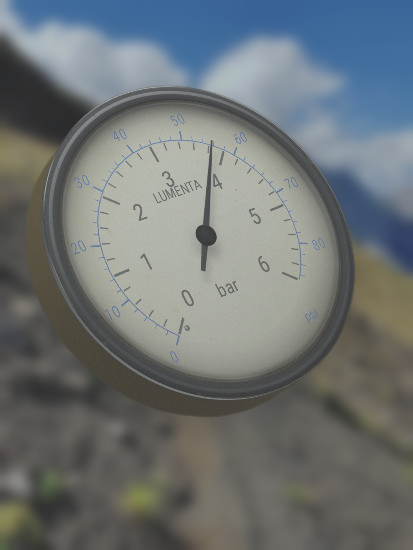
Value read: 3.8 bar
